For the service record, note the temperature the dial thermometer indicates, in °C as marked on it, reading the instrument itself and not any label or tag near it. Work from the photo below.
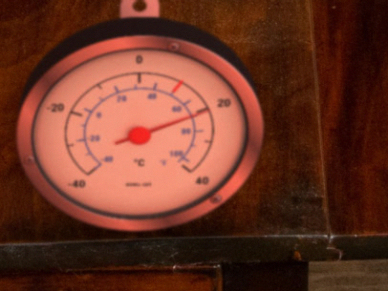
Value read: 20 °C
